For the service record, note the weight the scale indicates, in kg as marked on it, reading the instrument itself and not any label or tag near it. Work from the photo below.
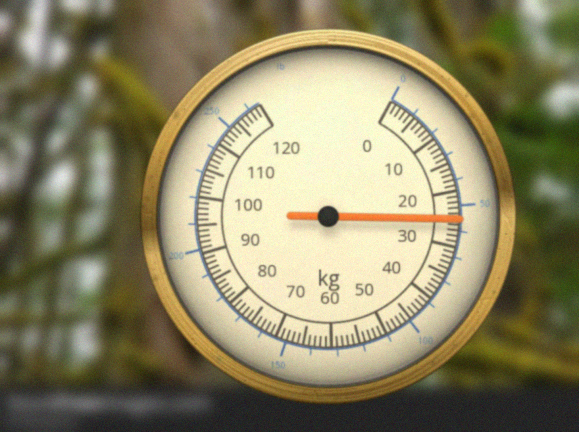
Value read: 25 kg
